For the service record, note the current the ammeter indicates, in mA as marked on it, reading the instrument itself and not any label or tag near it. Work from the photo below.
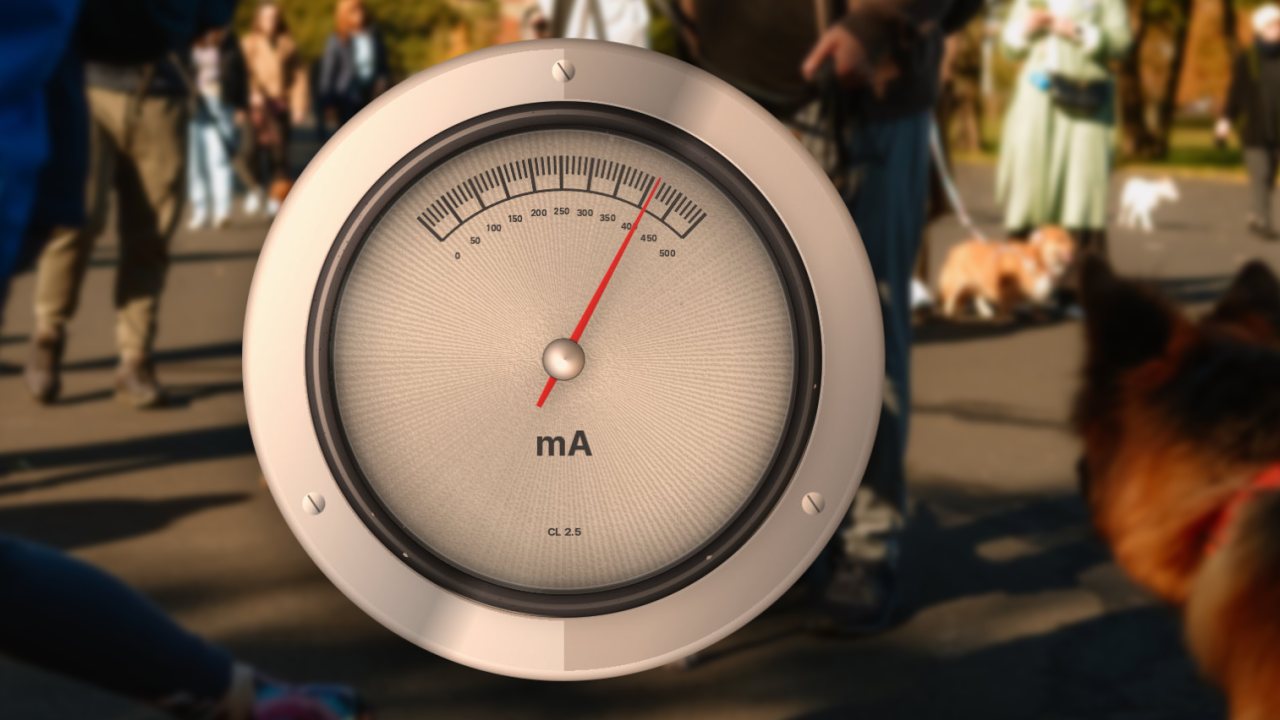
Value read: 410 mA
